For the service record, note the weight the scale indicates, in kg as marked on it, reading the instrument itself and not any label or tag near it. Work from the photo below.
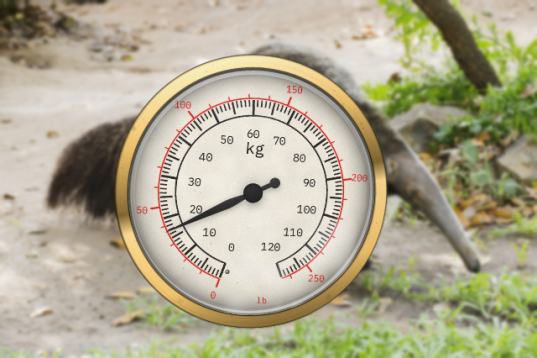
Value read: 17 kg
